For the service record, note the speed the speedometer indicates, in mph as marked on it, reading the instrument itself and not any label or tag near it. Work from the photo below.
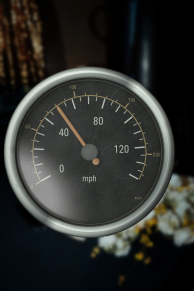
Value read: 50 mph
